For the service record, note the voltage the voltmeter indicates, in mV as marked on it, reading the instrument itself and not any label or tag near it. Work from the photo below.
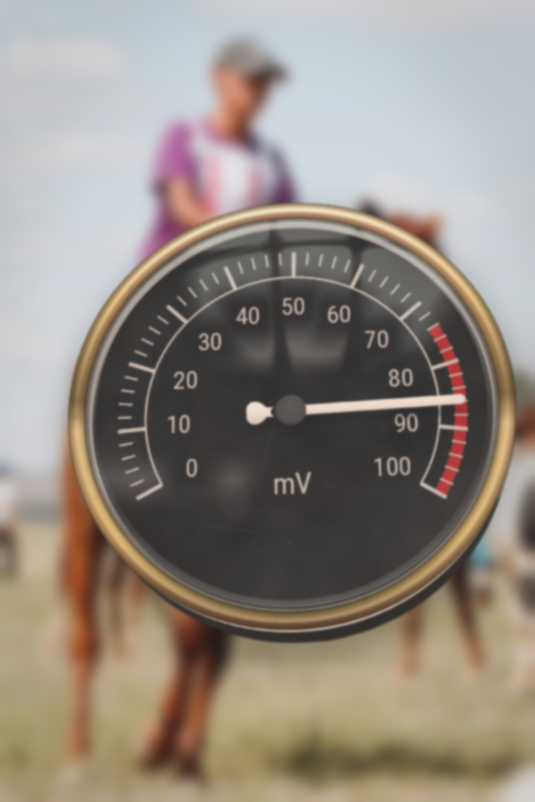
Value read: 86 mV
